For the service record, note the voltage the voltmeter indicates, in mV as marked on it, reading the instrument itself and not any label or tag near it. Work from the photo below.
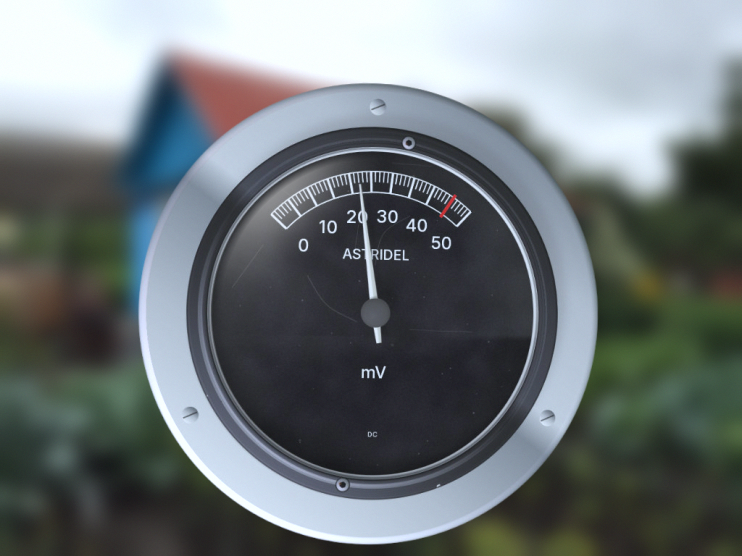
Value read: 22 mV
